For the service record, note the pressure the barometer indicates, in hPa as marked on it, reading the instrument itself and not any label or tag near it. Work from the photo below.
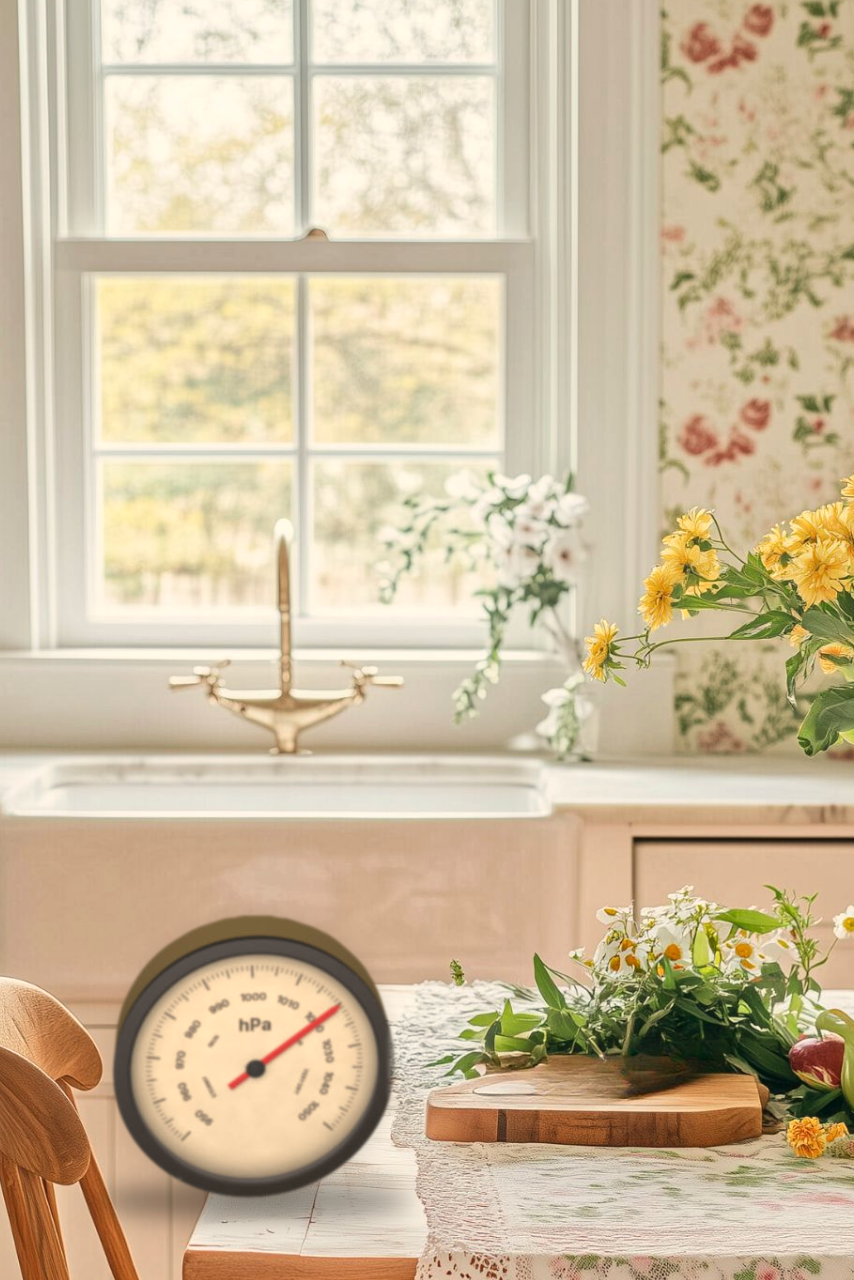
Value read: 1020 hPa
